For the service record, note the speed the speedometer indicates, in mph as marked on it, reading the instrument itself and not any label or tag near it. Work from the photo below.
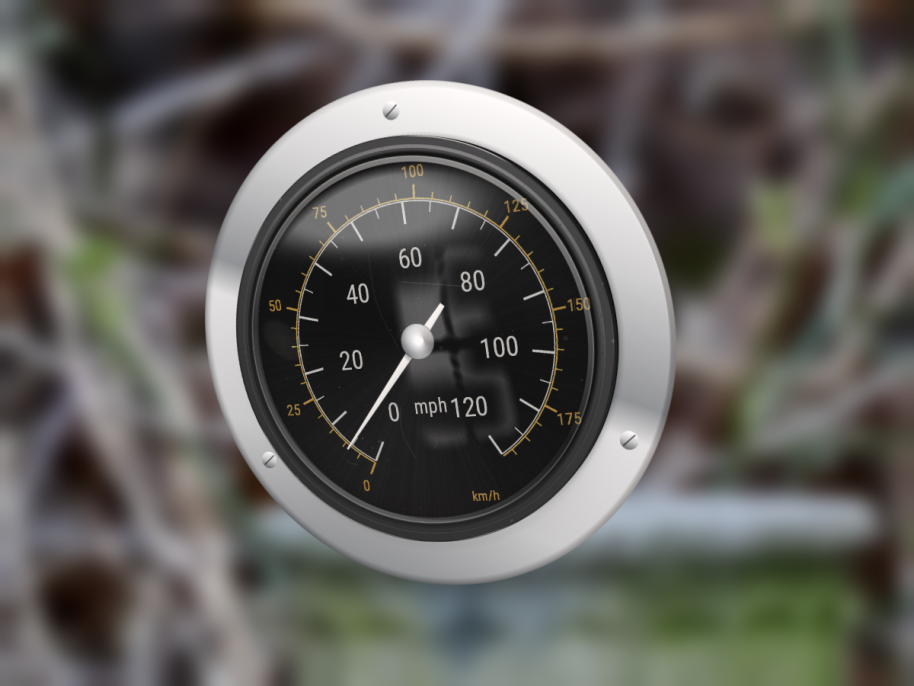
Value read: 5 mph
